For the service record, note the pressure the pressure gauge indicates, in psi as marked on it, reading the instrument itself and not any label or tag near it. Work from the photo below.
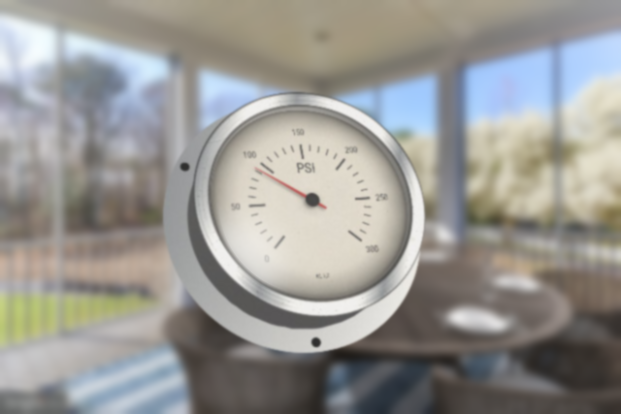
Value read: 90 psi
